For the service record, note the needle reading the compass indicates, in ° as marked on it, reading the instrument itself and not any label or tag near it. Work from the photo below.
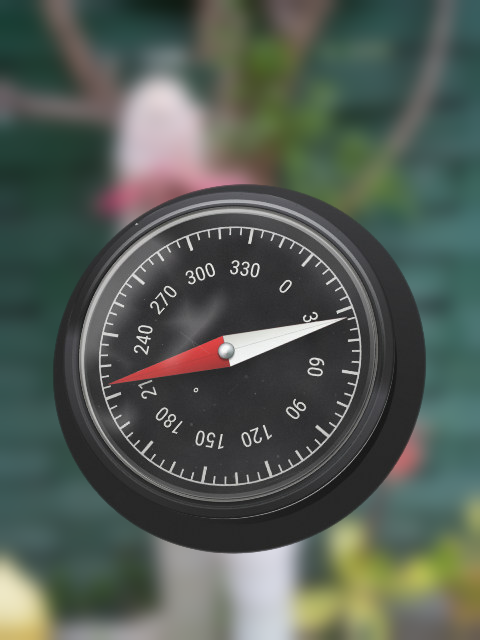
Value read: 215 °
